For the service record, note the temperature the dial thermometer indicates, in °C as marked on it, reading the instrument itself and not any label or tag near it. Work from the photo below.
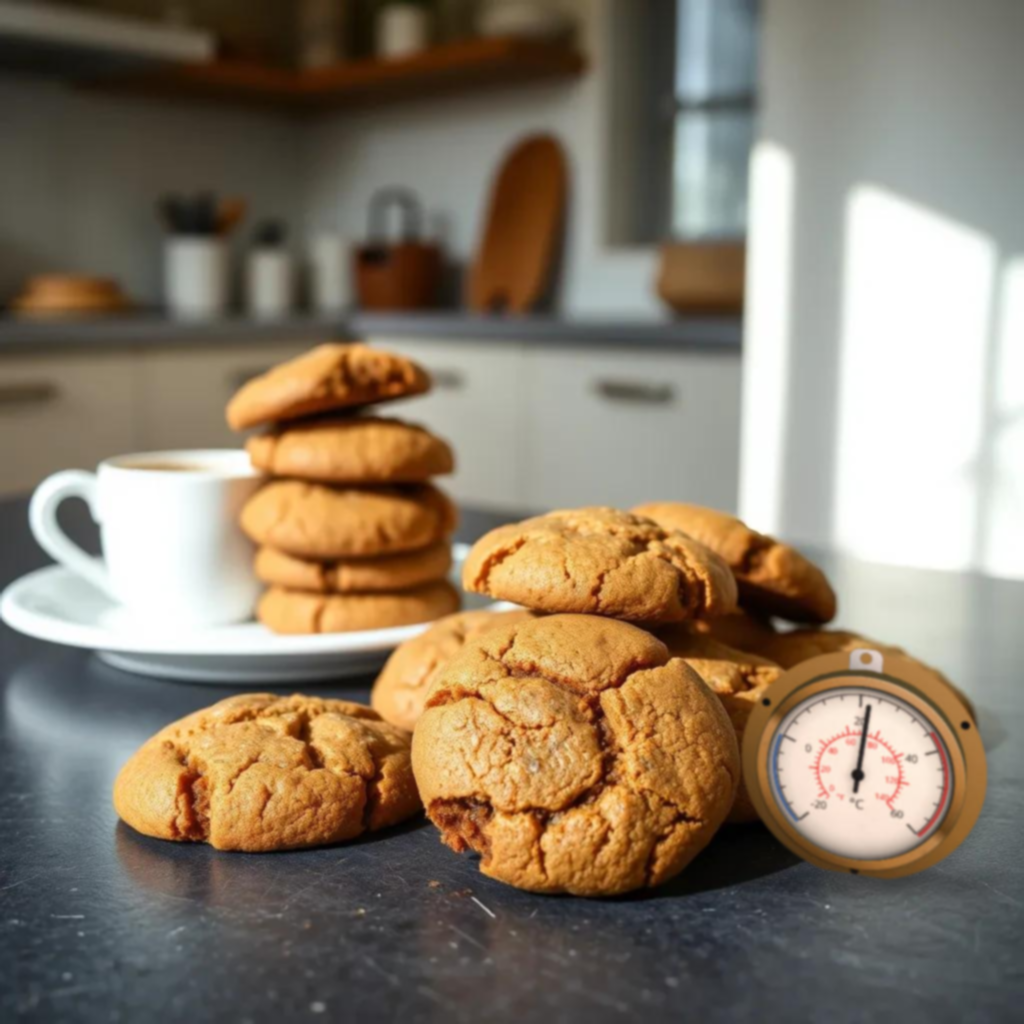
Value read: 22 °C
